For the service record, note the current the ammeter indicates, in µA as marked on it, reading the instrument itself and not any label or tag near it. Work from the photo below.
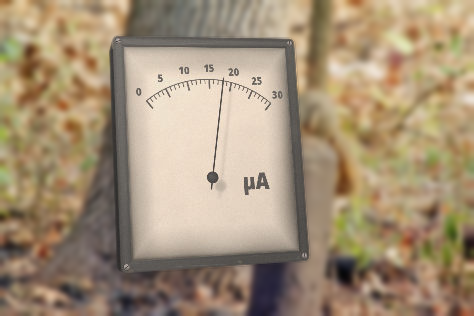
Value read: 18 µA
